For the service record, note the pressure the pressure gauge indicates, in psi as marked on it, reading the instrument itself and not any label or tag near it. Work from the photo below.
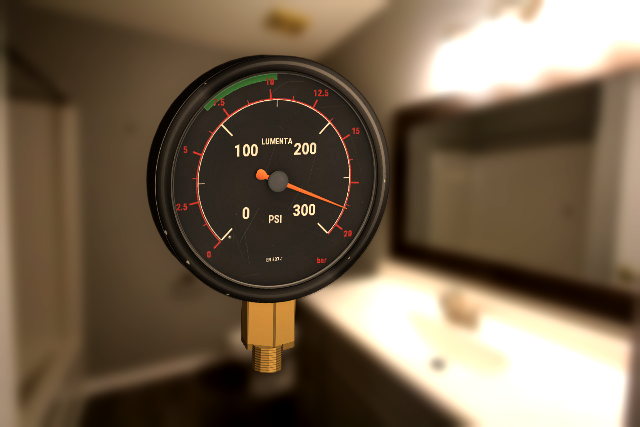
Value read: 275 psi
